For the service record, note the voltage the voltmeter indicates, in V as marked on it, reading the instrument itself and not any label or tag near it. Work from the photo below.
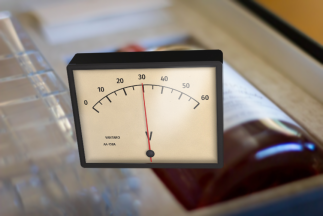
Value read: 30 V
